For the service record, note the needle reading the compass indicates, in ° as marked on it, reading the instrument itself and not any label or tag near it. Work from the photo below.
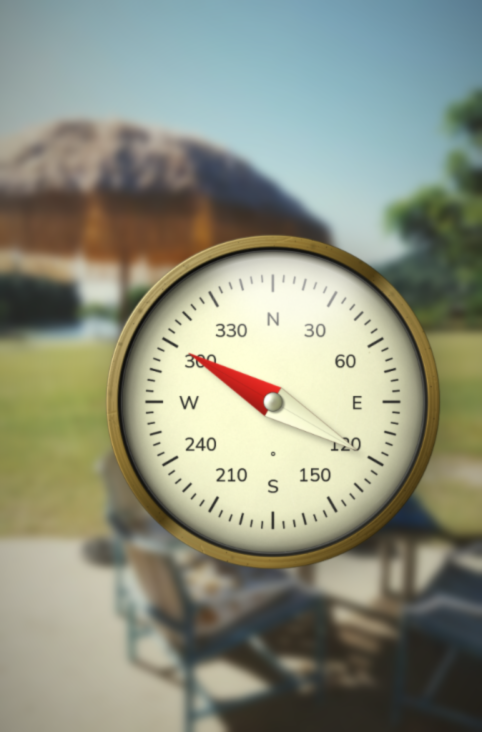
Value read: 300 °
